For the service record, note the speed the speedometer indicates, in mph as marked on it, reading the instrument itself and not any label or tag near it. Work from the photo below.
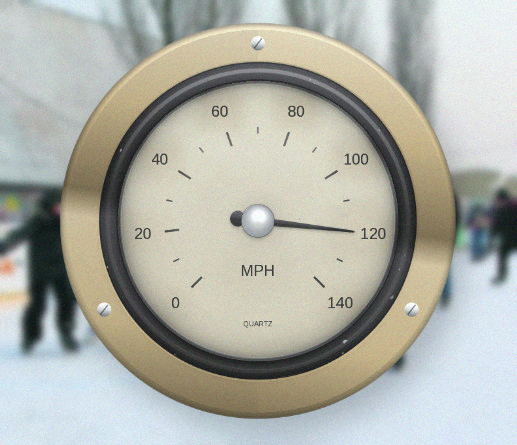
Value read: 120 mph
